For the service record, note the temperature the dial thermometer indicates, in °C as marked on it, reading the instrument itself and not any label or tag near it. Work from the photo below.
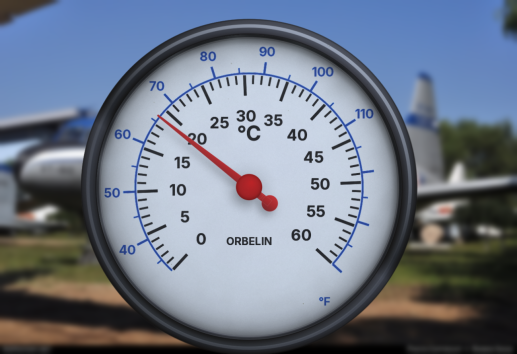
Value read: 19 °C
